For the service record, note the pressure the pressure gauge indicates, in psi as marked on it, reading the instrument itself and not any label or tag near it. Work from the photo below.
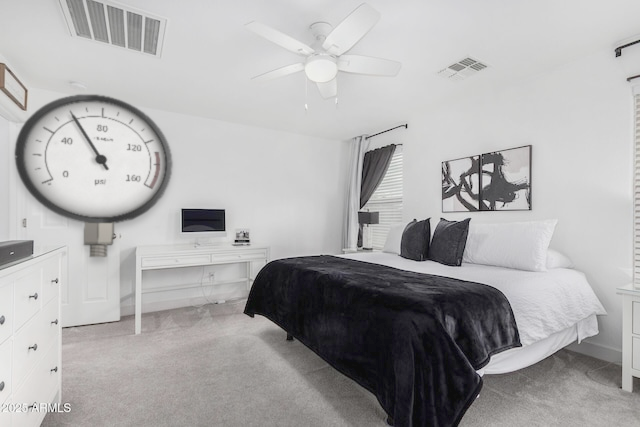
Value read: 60 psi
